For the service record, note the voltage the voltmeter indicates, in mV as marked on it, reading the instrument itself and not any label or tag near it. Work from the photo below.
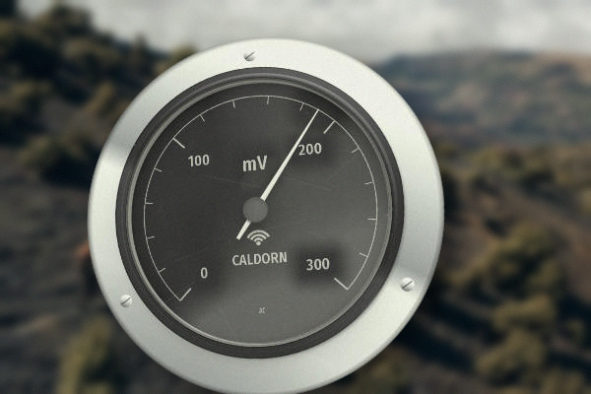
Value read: 190 mV
